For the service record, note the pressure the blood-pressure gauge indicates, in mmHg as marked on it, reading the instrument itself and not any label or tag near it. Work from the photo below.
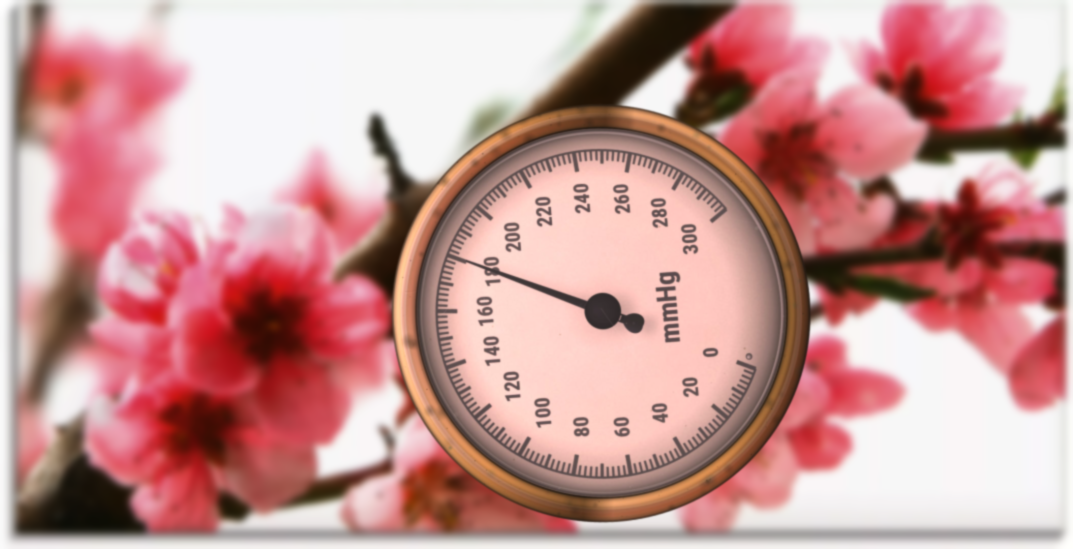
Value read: 180 mmHg
